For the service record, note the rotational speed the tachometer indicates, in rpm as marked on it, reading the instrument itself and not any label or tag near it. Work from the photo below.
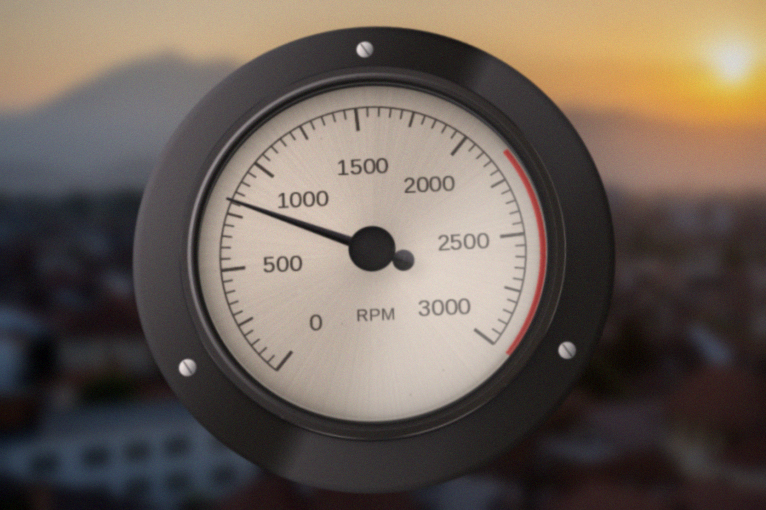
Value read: 800 rpm
